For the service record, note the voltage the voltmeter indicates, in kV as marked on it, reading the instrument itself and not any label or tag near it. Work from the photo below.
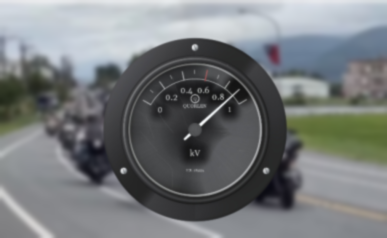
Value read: 0.9 kV
